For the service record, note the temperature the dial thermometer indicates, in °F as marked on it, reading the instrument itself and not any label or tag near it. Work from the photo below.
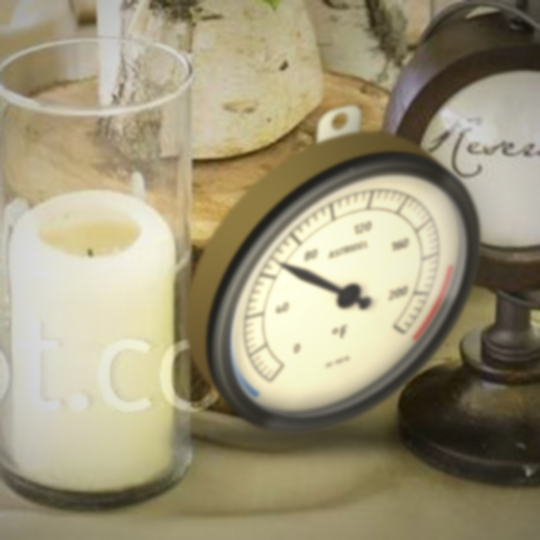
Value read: 68 °F
